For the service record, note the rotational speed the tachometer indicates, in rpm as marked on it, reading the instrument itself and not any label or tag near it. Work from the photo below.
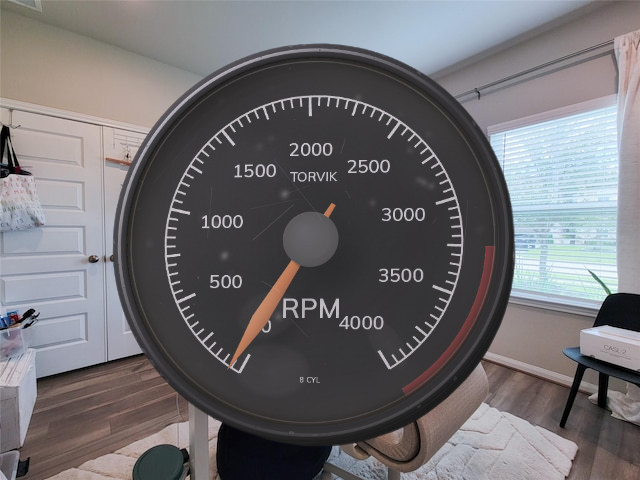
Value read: 50 rpm
